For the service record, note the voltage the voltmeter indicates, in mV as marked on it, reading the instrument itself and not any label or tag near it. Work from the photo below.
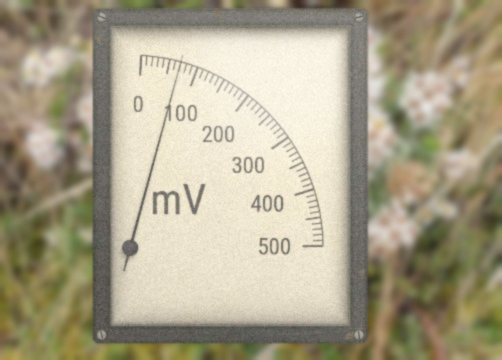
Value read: 70 mV
